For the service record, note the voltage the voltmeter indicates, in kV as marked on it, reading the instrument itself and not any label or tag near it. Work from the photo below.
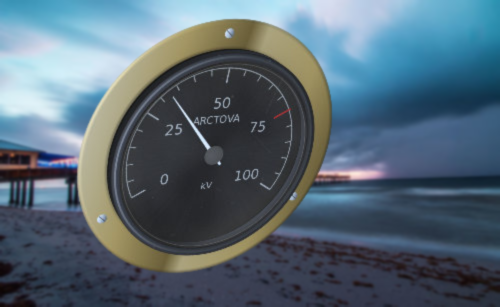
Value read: 32.5 kV
